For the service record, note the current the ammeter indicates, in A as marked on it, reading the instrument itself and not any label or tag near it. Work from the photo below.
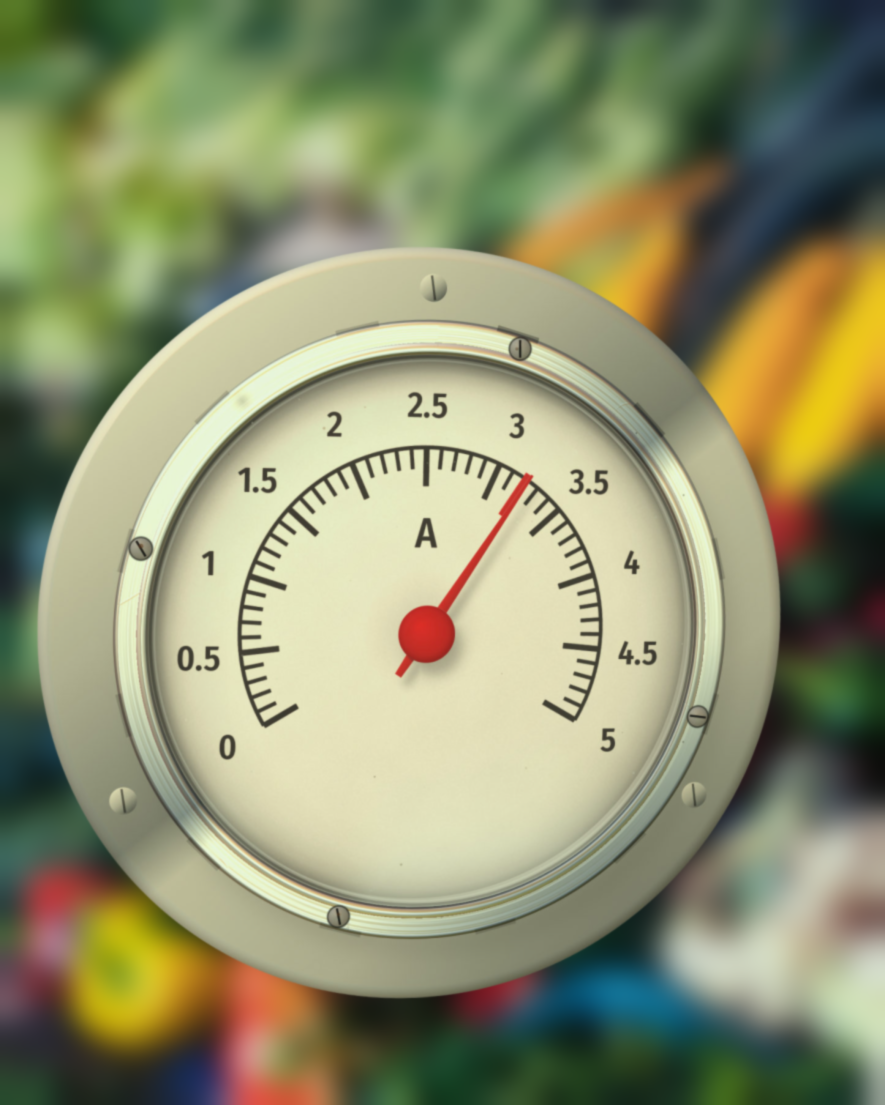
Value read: 3.2 A
